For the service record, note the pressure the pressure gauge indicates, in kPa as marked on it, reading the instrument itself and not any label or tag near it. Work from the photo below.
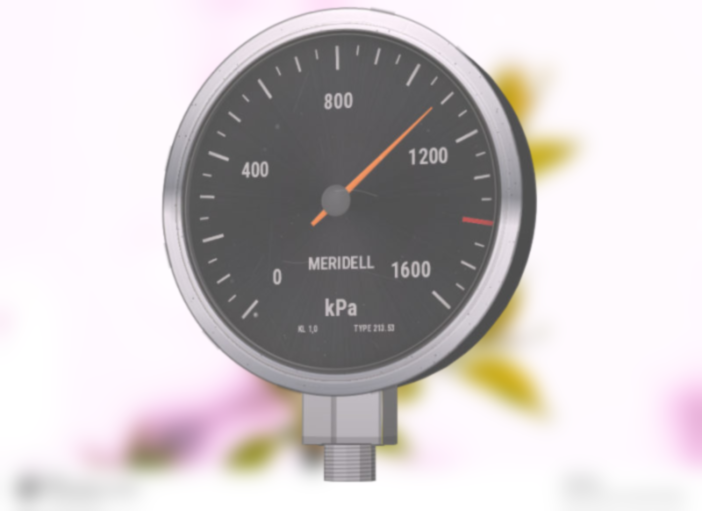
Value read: 1100 kPa
